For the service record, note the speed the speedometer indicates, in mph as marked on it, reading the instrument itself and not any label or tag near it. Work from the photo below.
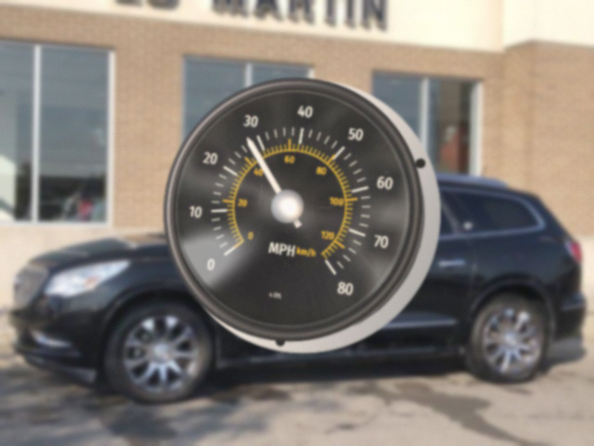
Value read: 28 mph
